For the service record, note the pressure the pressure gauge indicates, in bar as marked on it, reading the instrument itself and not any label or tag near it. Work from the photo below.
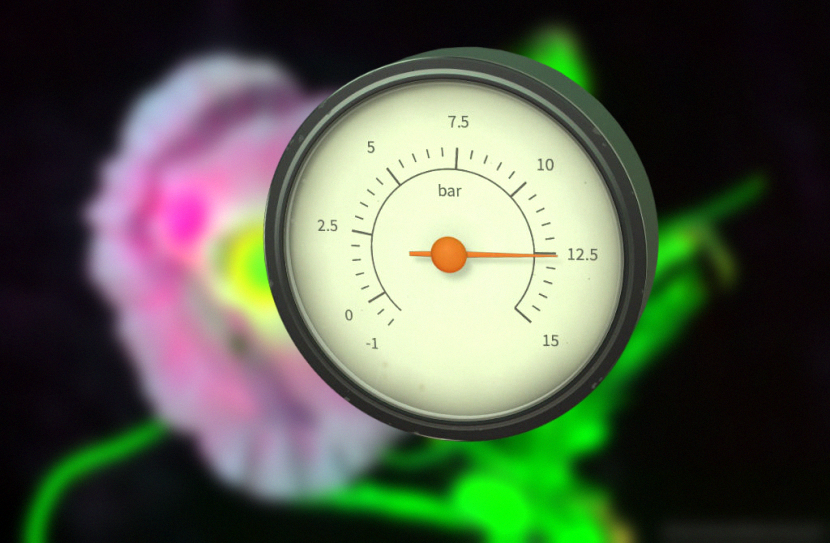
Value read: 12.5 bar
